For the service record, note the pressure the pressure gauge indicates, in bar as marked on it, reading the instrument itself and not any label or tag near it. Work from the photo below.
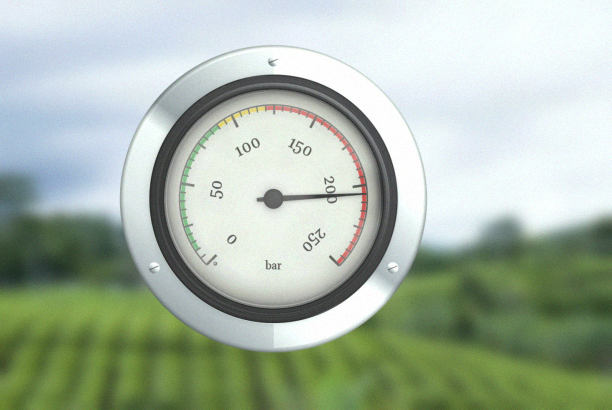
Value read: 205 bar
